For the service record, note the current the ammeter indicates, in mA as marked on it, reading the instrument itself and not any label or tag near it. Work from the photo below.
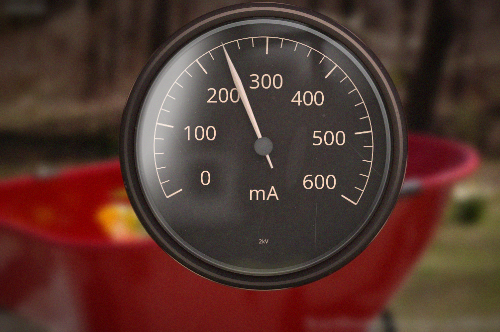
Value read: 240 mA
